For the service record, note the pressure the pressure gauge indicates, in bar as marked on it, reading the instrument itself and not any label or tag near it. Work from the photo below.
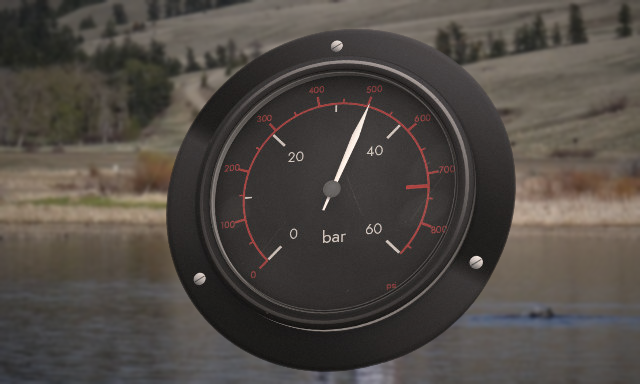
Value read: 35 bar
